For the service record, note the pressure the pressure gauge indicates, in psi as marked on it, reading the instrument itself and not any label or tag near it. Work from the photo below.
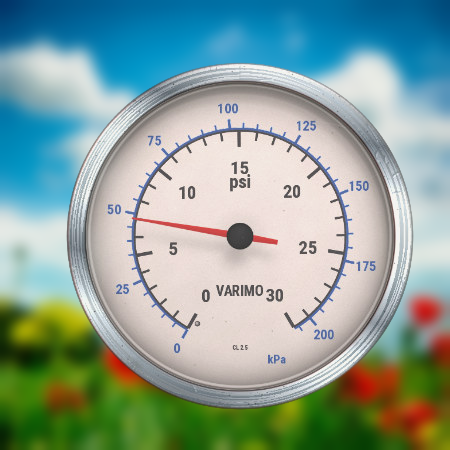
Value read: 7 psi
